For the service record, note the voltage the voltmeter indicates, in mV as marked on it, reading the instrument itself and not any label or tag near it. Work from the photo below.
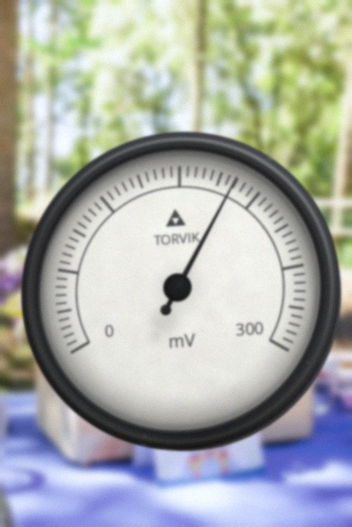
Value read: 185 mV
